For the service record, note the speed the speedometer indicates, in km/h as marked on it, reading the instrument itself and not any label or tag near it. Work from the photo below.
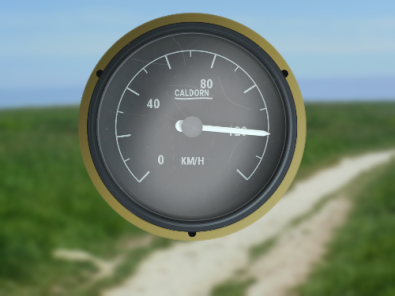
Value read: 120 km/h
